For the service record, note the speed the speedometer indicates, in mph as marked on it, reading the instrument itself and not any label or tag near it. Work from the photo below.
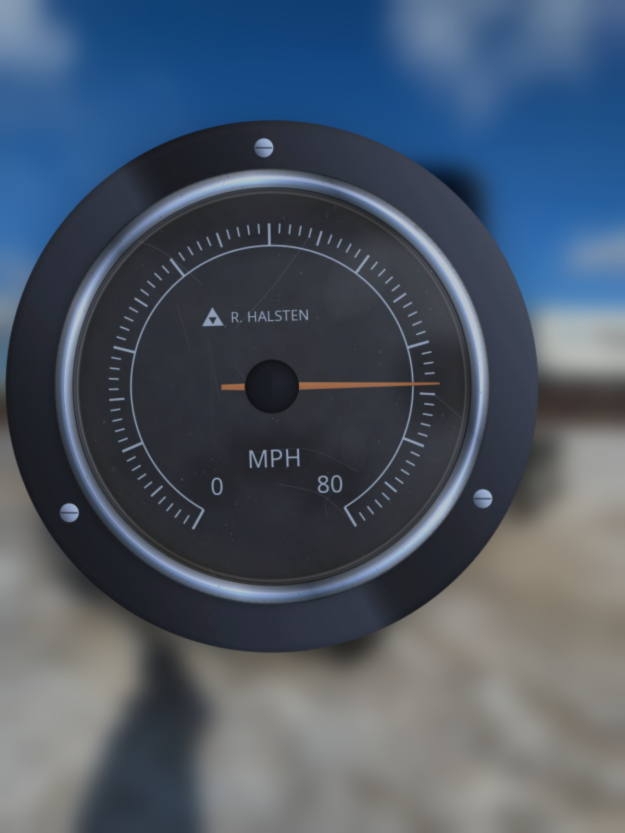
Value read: 64 mph
